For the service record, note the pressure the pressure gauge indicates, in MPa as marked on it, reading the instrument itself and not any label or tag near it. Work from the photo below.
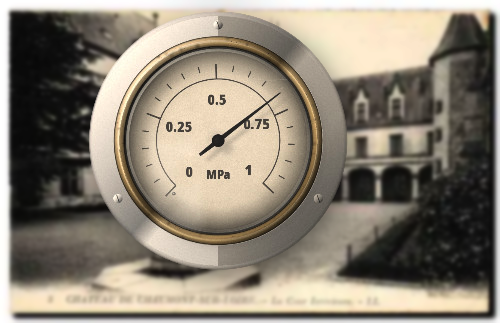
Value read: 0.7 MPa
